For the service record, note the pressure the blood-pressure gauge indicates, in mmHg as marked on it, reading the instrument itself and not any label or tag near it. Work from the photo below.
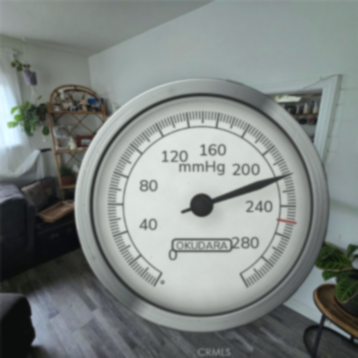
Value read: 220 mmHg
